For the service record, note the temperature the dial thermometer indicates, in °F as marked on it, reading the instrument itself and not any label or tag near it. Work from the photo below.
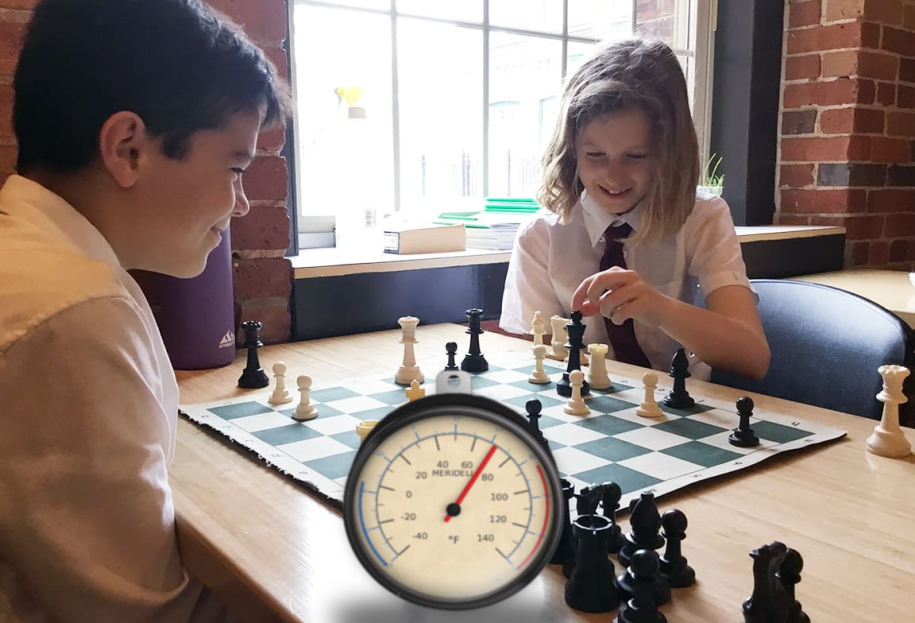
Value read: 70 °F
